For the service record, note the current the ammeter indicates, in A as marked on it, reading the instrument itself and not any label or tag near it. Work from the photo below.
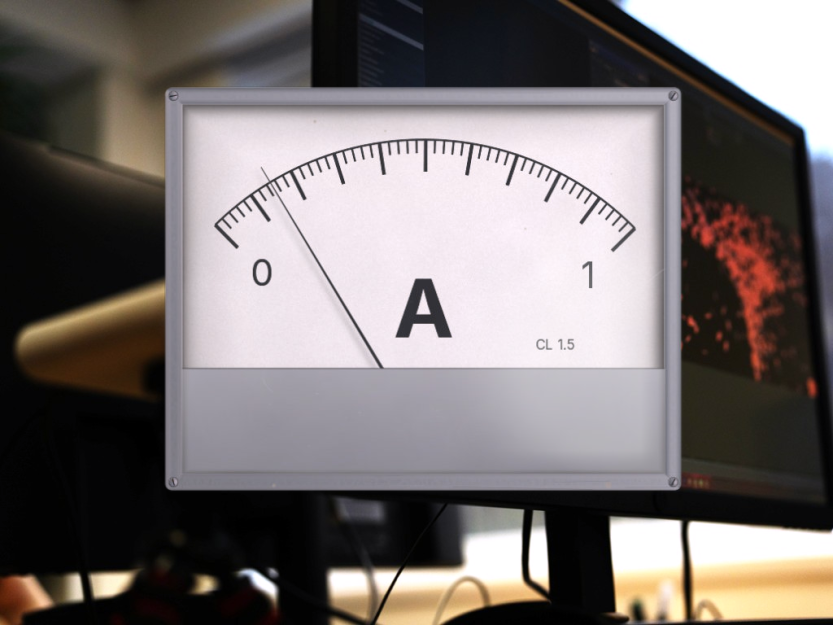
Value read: 0.15 A
